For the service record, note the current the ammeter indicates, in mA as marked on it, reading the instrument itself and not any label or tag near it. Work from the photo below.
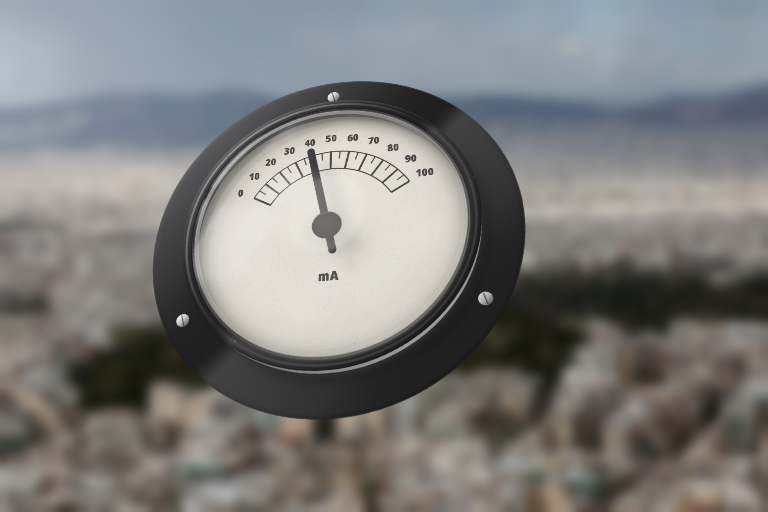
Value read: 40 mA
